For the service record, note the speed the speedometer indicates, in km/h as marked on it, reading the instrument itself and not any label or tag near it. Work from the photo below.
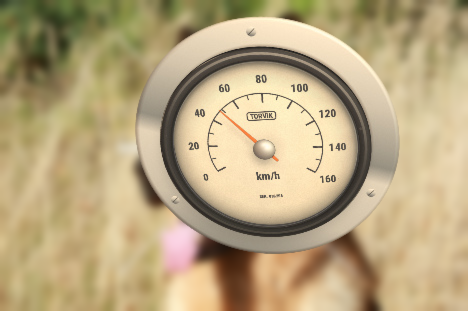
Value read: 50 km/h
